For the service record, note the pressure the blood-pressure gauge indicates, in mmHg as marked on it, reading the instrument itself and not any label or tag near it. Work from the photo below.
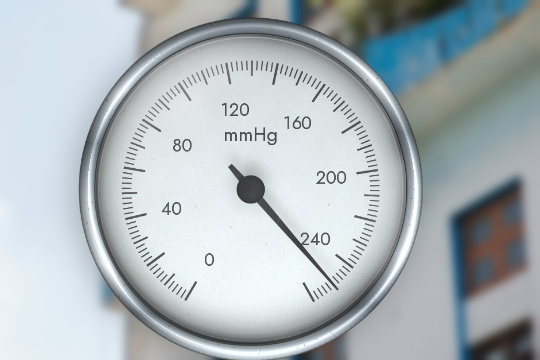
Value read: 250 mmHg
